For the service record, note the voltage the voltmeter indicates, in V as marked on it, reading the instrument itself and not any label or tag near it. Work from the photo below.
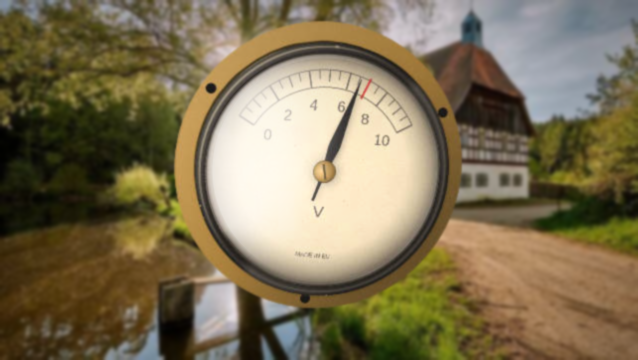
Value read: 6.5 V
